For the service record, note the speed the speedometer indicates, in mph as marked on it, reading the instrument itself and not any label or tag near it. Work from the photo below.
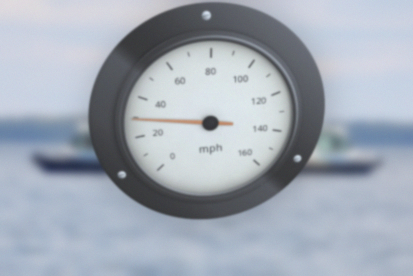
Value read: 30 mph
